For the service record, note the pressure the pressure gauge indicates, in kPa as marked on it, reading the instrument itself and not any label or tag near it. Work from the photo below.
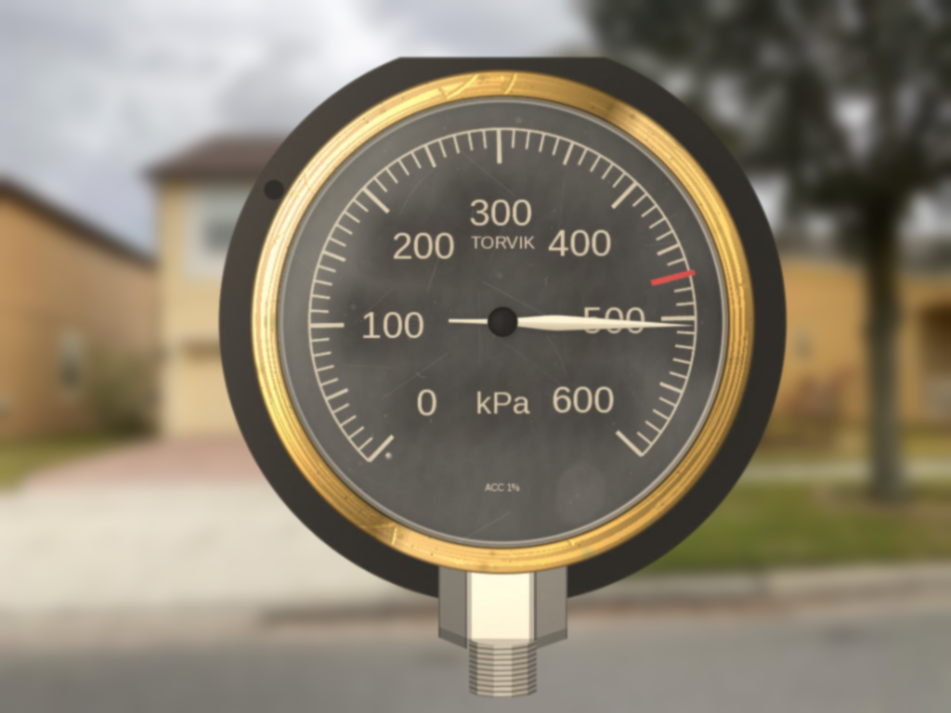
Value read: 505 kPa
